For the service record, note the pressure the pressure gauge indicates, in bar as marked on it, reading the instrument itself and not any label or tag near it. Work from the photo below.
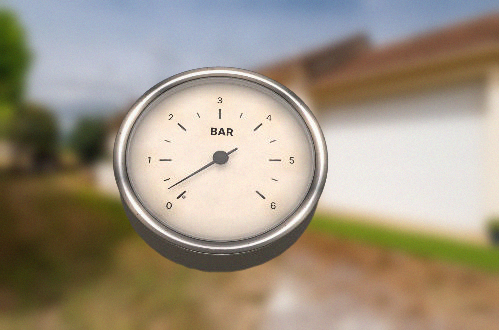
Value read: 0.25 bar
